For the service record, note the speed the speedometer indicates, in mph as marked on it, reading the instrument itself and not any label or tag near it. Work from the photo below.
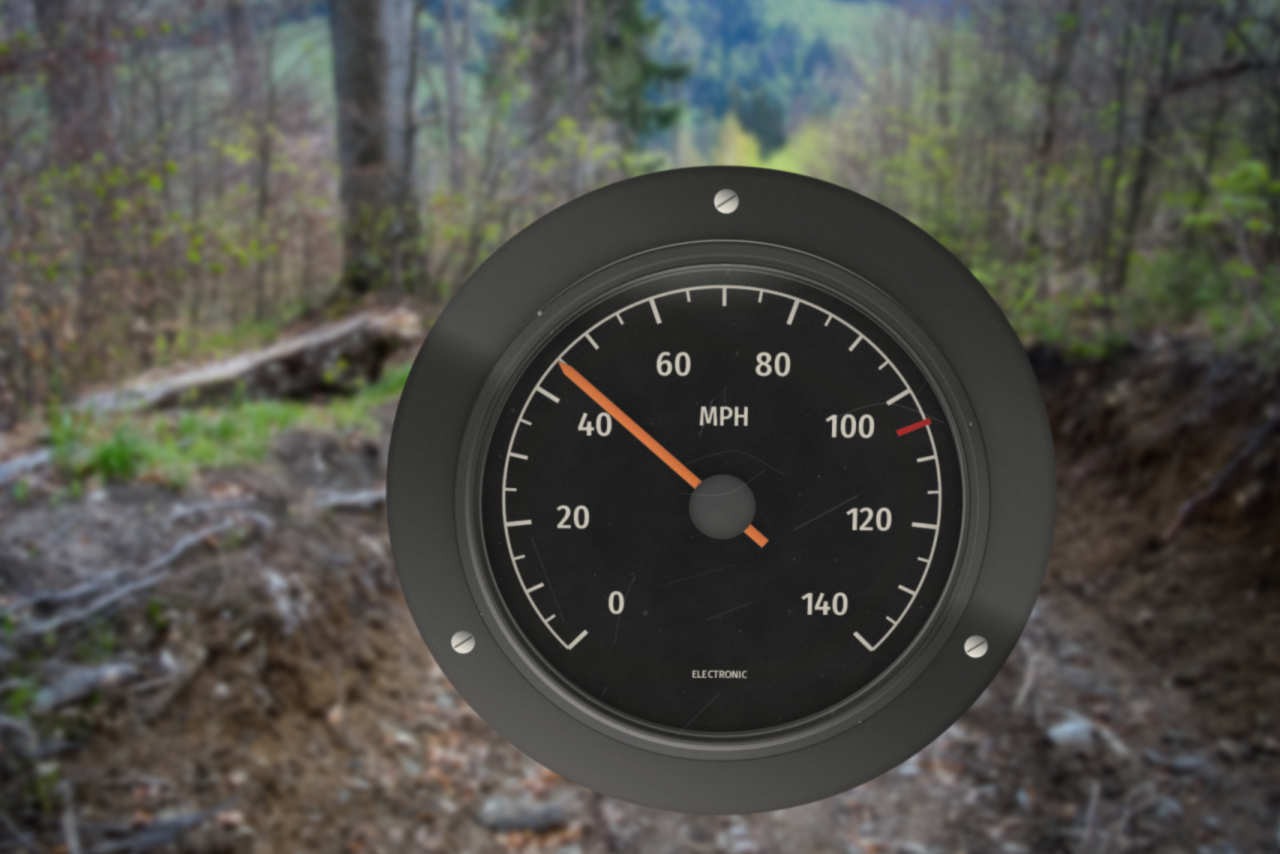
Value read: 45 mph
